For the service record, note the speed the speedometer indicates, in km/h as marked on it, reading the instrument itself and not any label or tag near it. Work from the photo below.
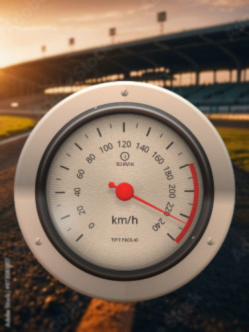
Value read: 225 km/h
